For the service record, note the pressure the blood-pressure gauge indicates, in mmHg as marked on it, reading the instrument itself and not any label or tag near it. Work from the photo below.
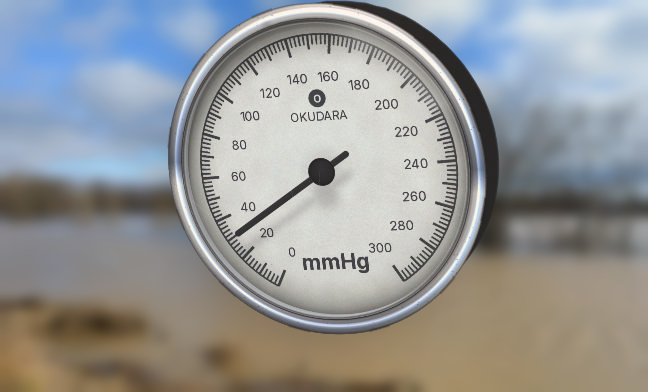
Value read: 30 mmHg
